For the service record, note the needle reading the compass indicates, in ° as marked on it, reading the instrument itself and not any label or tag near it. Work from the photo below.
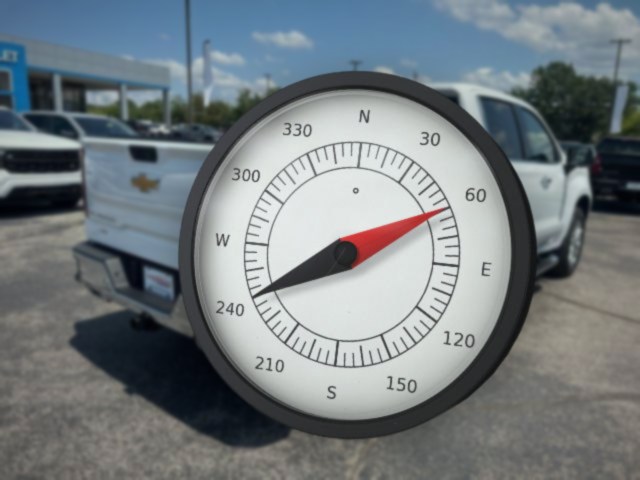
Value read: 60 °
